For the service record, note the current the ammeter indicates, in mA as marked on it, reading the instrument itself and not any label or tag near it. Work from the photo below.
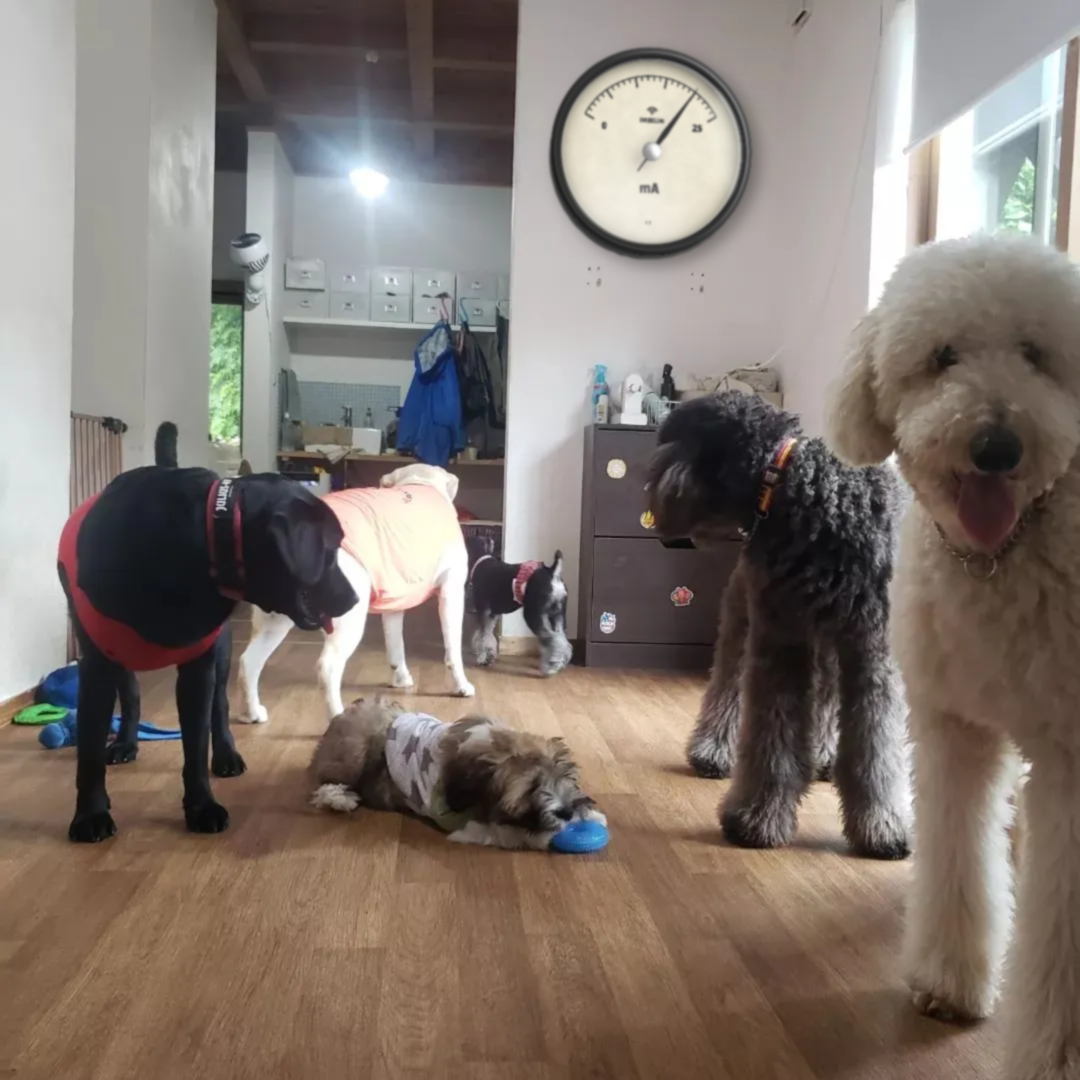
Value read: 20 mA
